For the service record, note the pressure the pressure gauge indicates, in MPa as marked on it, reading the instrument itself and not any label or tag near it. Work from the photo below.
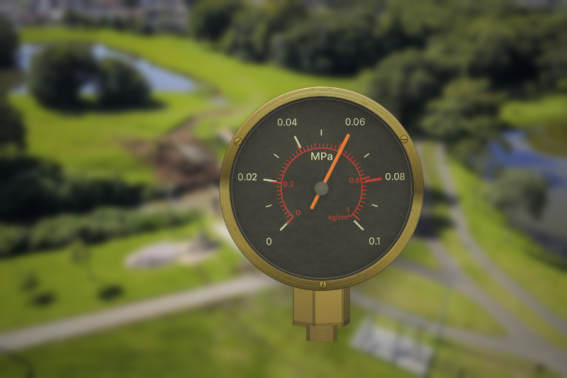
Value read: 0.06 MPa
